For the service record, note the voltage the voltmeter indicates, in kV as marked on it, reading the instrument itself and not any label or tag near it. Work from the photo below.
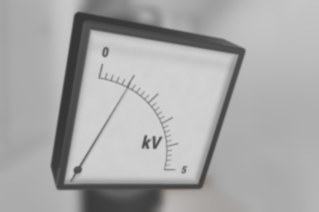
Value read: 1 kV
